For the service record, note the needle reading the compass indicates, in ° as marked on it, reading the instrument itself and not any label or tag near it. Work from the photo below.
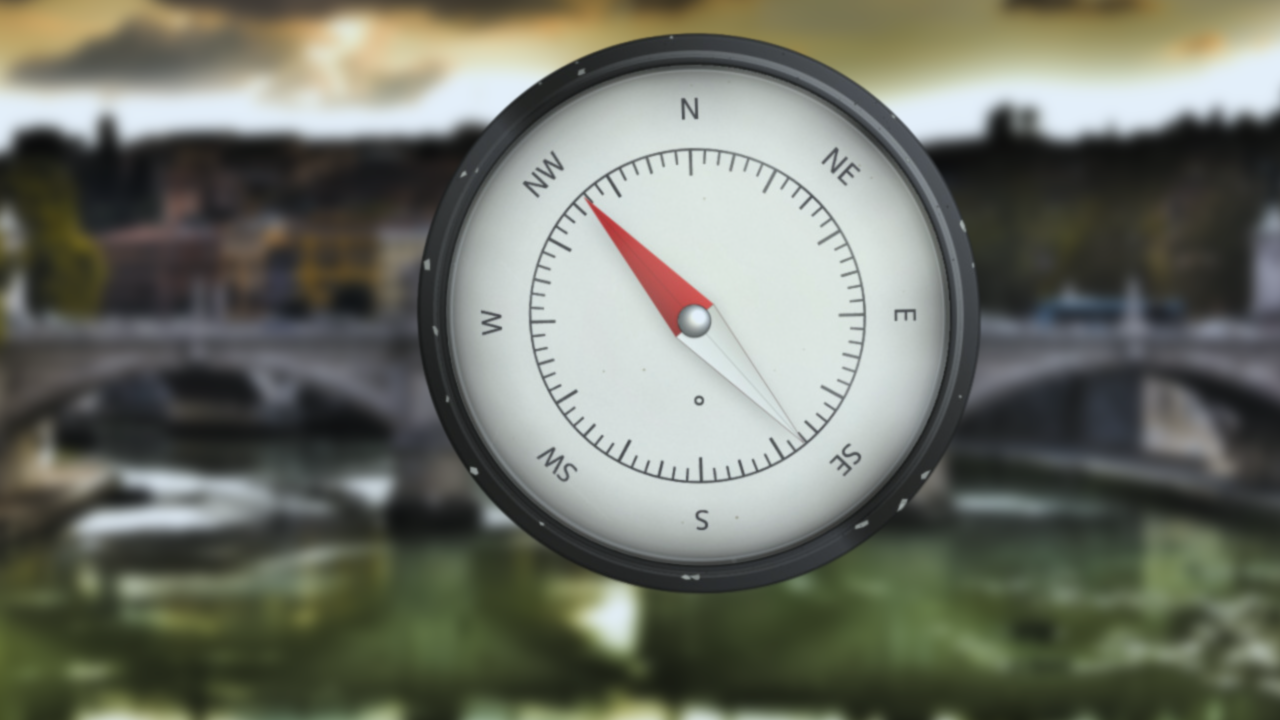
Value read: 320 °
